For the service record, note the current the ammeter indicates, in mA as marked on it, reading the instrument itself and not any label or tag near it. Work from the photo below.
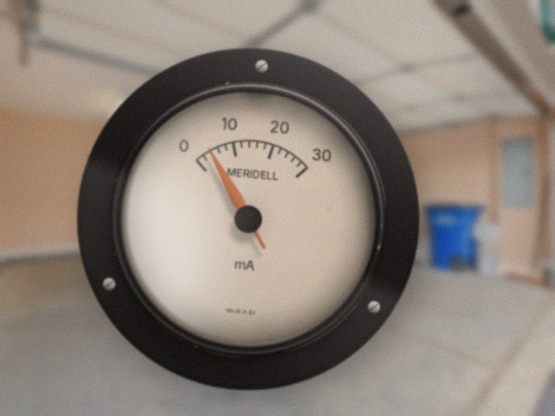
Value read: 4 mA
